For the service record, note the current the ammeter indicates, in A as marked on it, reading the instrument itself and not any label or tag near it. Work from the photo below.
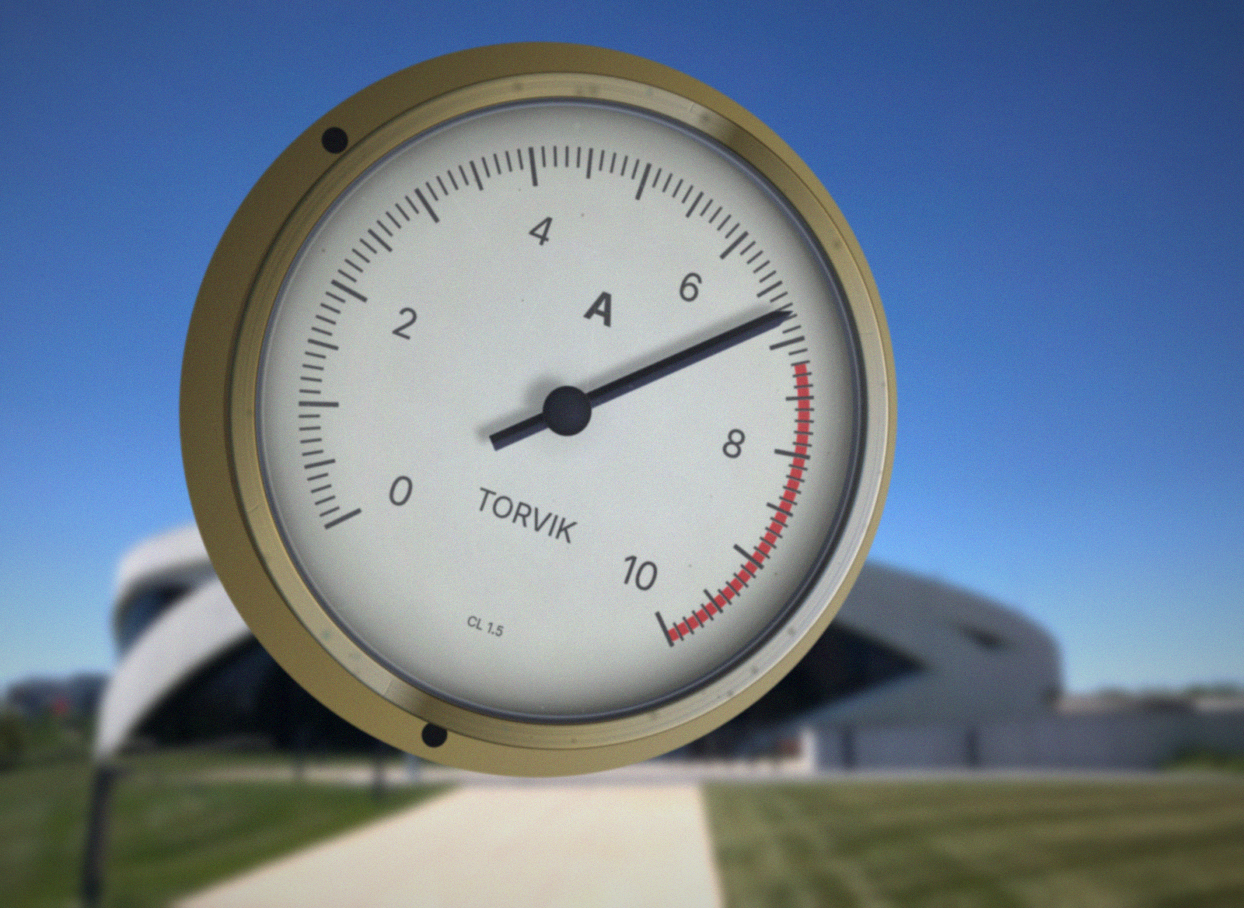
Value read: 6.75 A
